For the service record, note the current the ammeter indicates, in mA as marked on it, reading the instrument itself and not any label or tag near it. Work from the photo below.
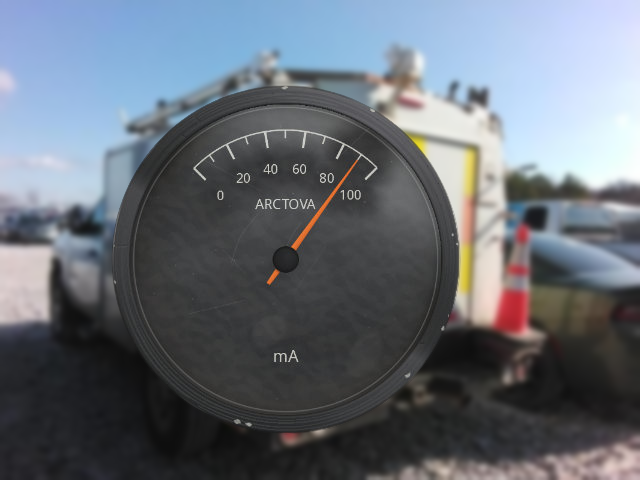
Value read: 90 mA
